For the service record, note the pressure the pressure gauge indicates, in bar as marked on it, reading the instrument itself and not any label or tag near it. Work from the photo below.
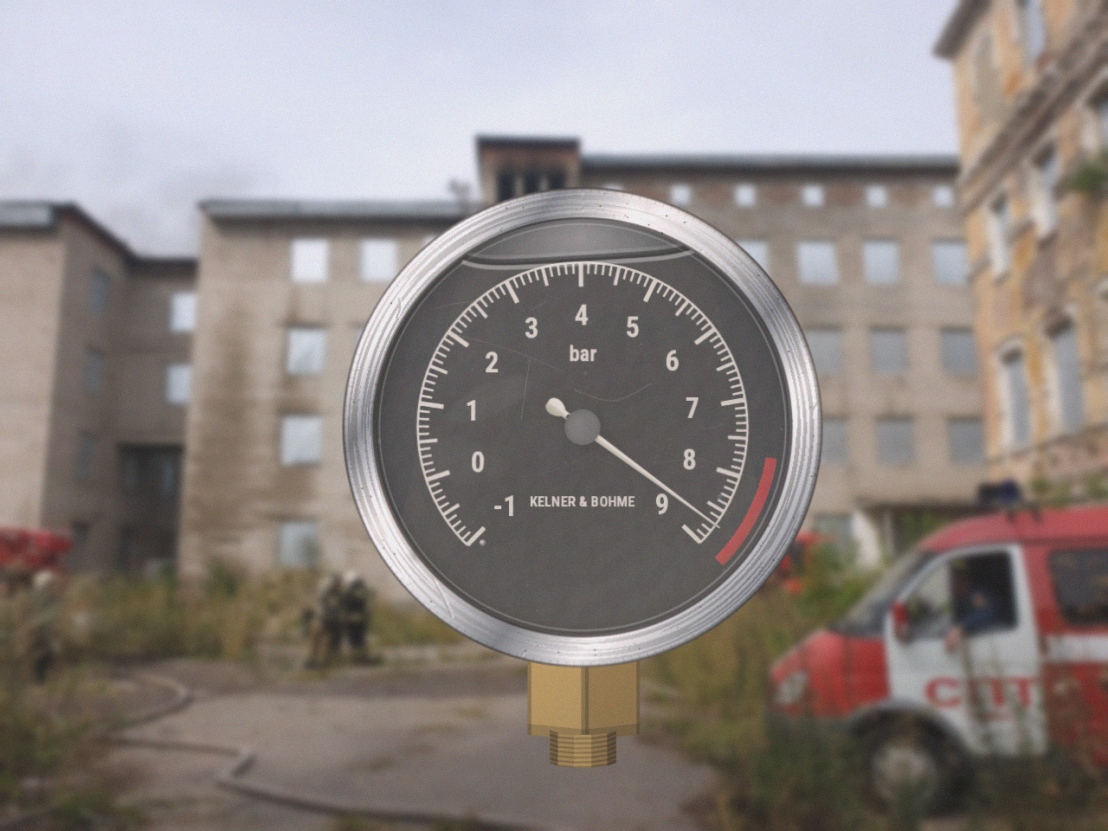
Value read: 8.7 bar
